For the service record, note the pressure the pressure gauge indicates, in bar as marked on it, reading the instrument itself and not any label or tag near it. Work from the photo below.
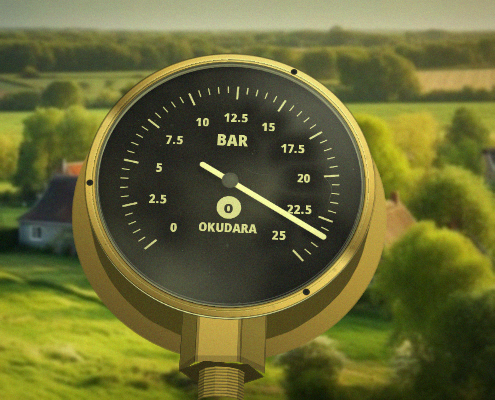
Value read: 23.5 bar
